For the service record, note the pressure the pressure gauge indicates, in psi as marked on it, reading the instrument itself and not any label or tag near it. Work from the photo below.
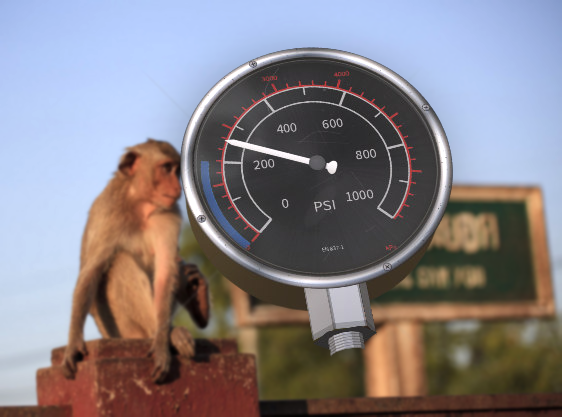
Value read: 250 psi
